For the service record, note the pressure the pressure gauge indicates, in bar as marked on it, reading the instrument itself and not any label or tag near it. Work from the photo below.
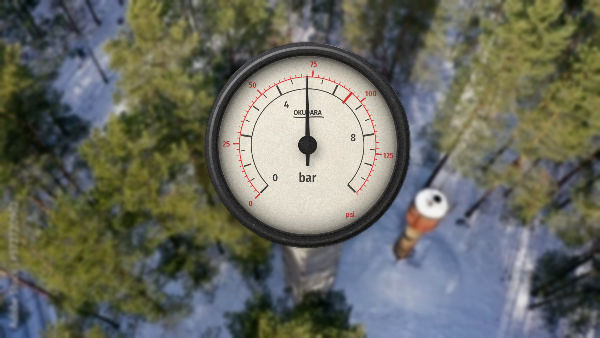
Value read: 5 bar
